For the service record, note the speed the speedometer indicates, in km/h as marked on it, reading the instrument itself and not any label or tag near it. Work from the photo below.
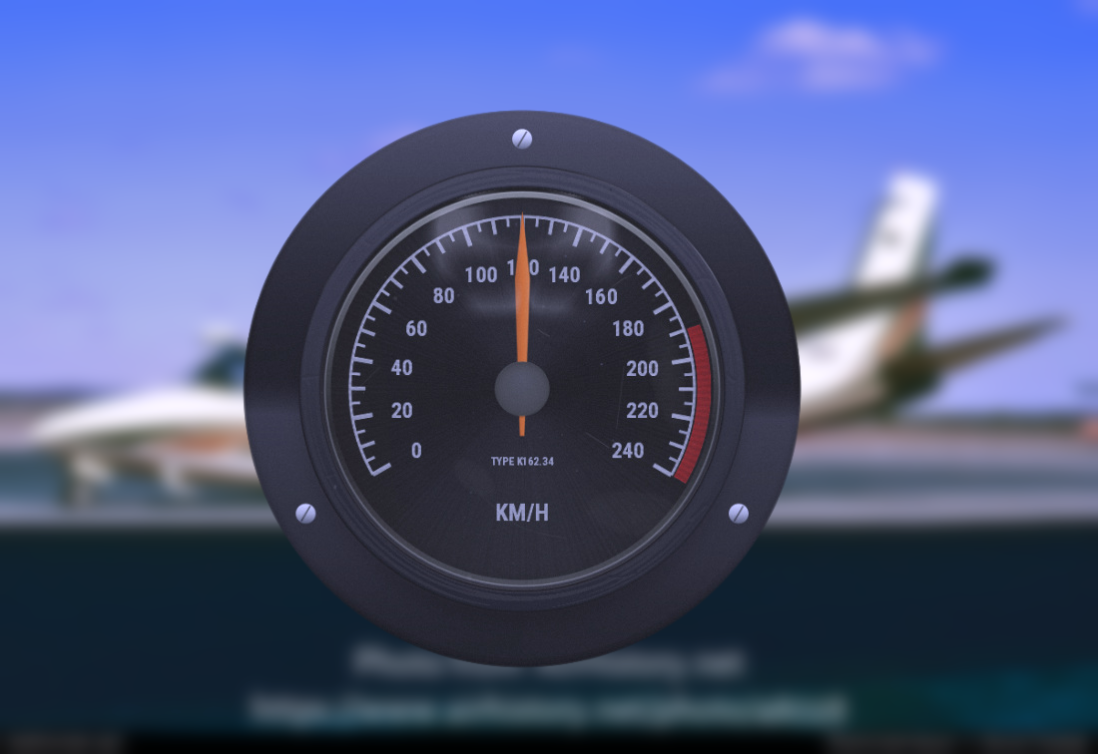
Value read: 120 km/h
